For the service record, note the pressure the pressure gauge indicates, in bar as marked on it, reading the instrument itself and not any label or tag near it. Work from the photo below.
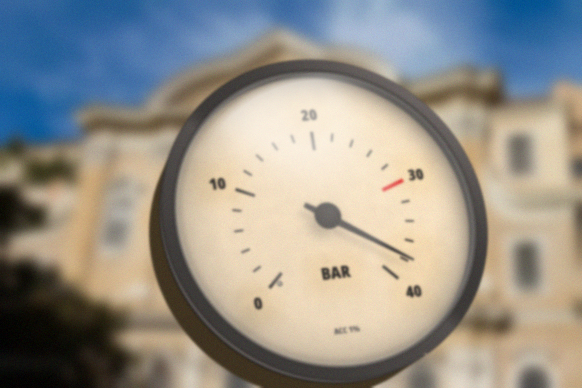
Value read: 38 bar
